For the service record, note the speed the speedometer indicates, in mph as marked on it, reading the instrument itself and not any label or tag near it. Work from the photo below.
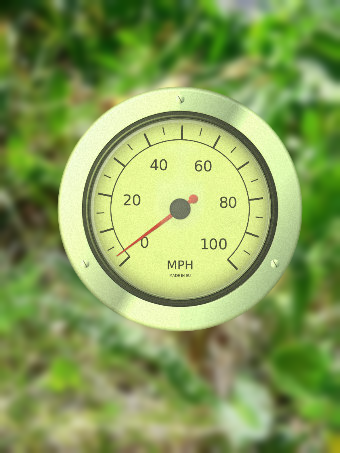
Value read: 2.5 mph
